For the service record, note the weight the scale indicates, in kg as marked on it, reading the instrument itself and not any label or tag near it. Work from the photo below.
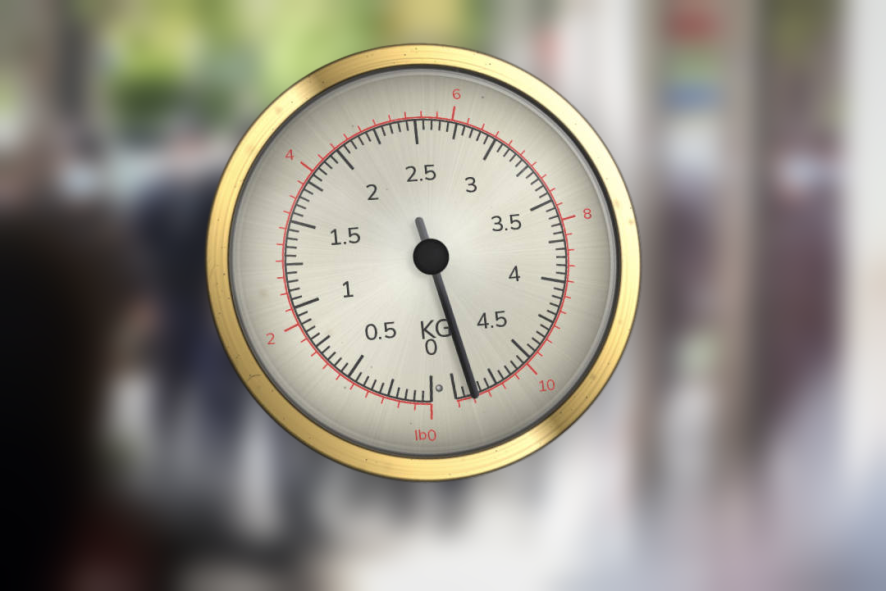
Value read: 4.9 kg
